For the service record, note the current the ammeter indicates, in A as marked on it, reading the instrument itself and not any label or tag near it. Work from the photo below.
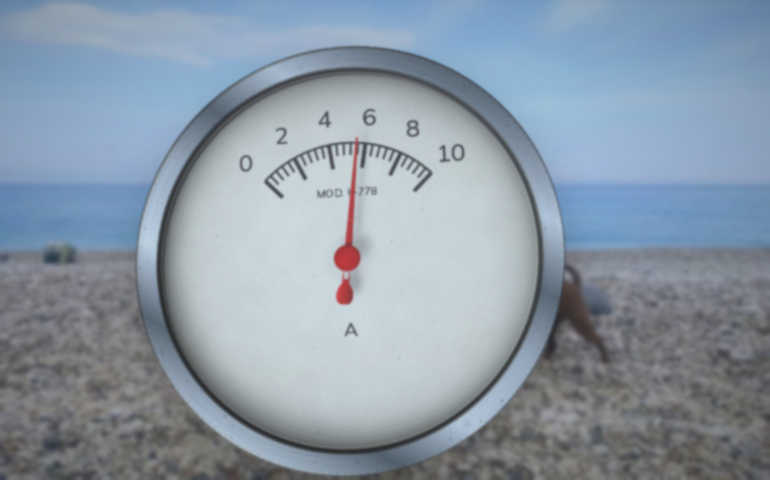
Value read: 5.6 A
